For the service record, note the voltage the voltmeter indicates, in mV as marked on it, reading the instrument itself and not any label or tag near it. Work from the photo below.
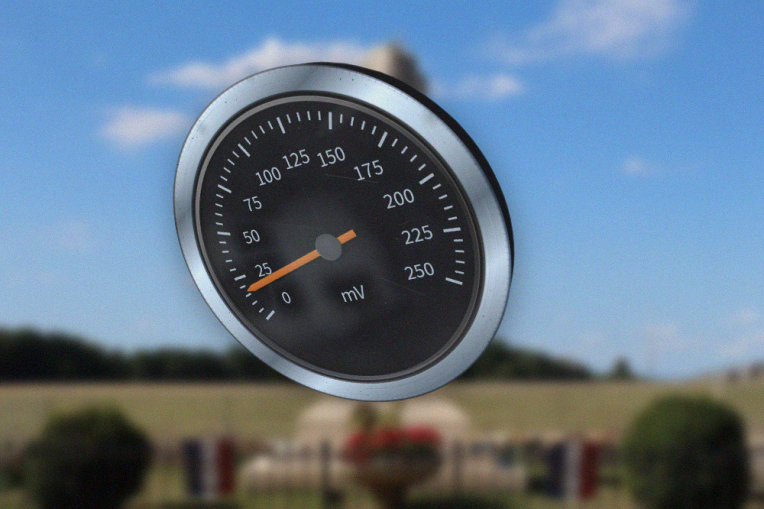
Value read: 17.5 mV
